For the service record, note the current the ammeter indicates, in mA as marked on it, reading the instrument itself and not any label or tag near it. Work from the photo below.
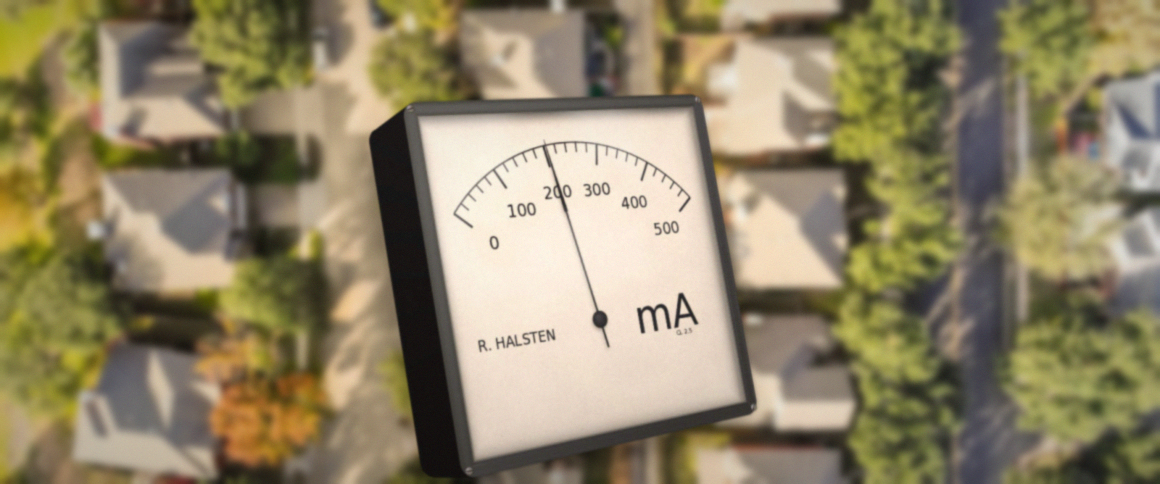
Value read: 200 mA
